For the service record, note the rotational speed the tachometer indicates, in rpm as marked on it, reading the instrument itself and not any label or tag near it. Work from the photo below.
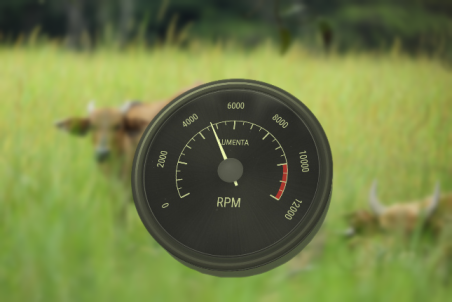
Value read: 4750 rpm
